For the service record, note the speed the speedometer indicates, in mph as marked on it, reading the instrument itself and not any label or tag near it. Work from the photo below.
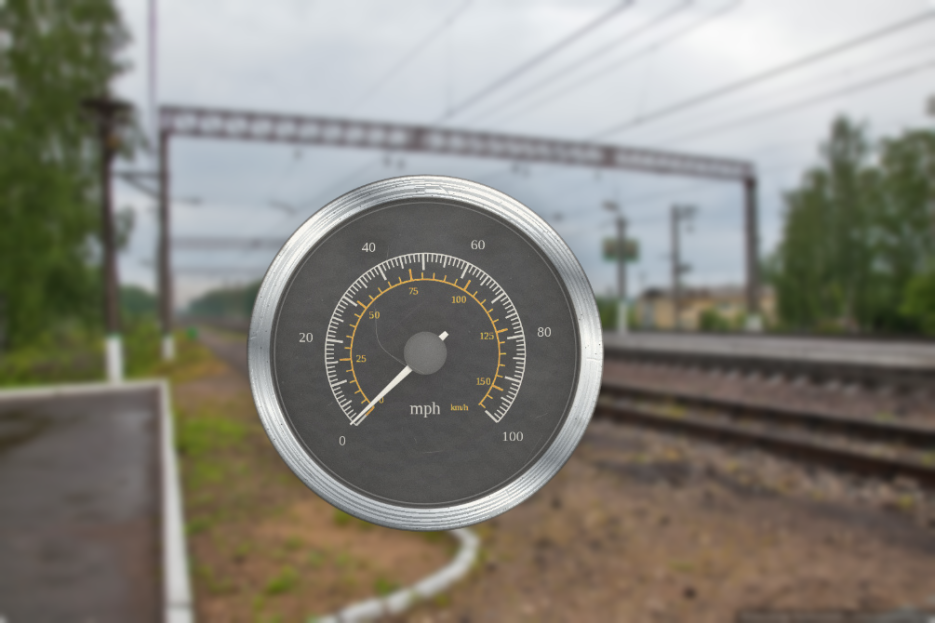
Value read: 1 mph
